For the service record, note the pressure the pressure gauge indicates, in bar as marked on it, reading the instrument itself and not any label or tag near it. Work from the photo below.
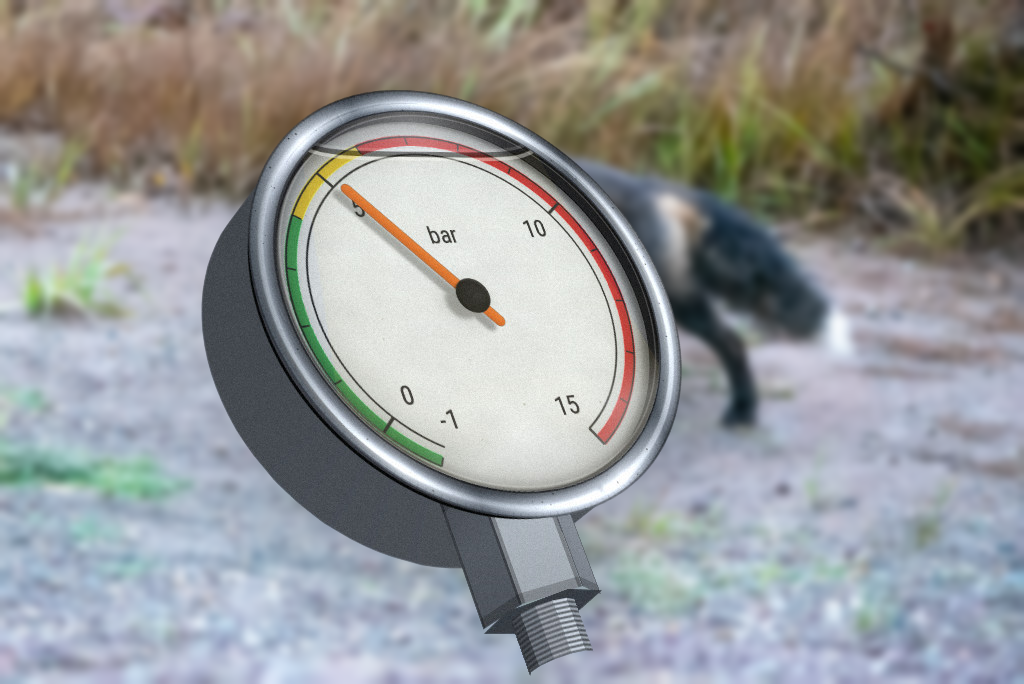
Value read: 5 bar
